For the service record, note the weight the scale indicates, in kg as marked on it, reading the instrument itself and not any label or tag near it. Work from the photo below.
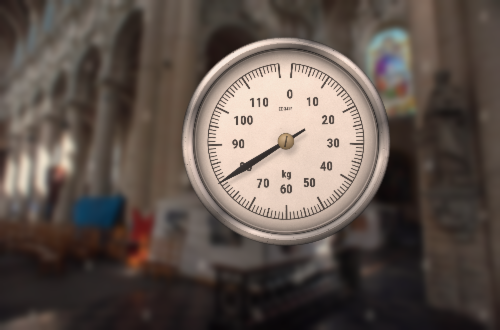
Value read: 80 kg
